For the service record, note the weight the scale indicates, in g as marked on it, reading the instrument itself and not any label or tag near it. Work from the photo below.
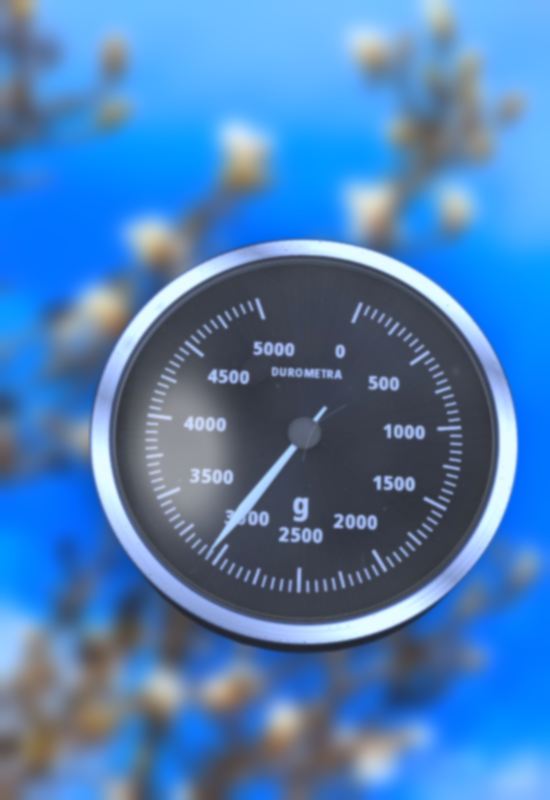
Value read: 3050 g
